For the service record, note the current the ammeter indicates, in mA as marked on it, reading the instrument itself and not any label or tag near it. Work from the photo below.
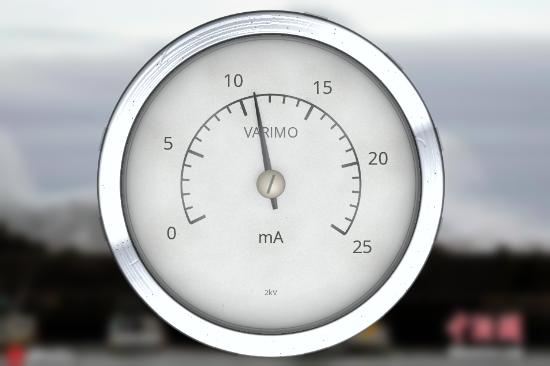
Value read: 11 mA
